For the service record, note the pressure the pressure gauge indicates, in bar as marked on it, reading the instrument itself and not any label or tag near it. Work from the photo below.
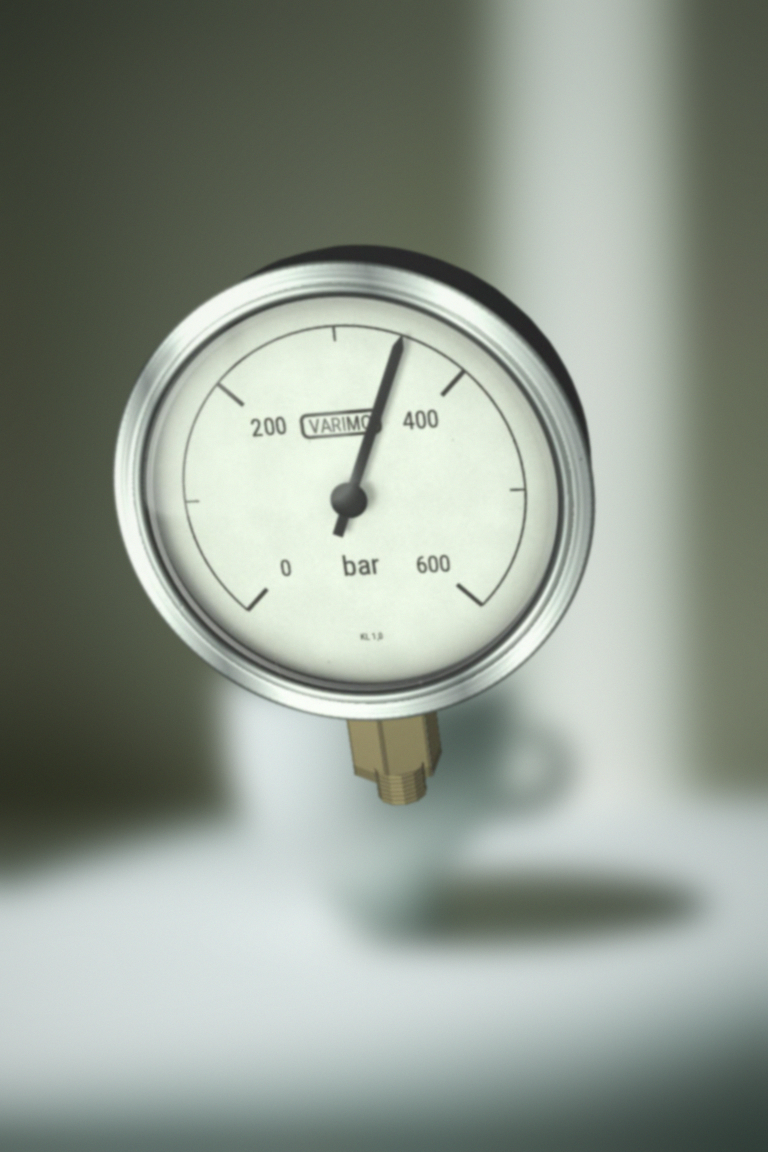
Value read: 350 bar
